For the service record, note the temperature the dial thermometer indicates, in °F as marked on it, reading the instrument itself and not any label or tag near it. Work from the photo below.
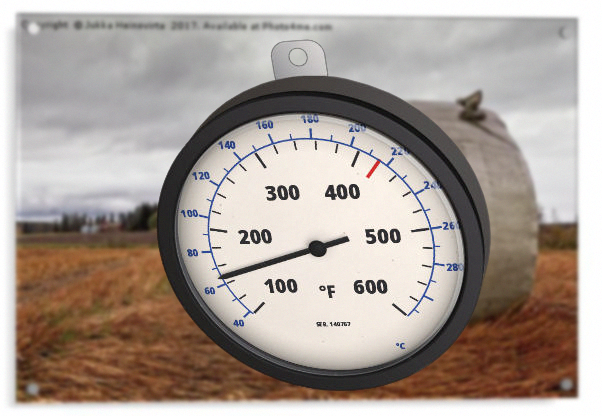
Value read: 150 °F
